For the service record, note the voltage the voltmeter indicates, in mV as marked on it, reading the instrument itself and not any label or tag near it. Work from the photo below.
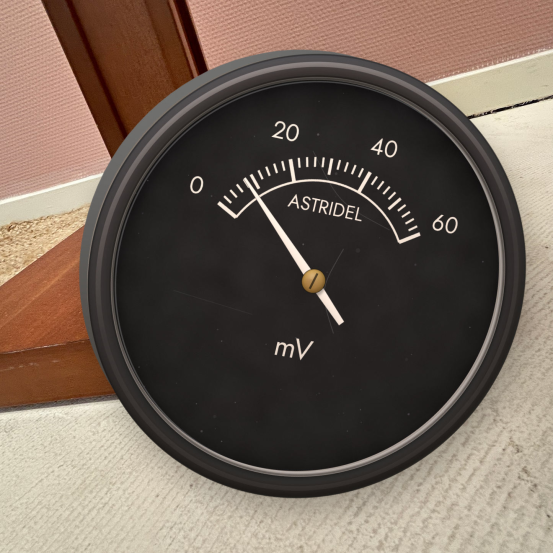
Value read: 8 mV
